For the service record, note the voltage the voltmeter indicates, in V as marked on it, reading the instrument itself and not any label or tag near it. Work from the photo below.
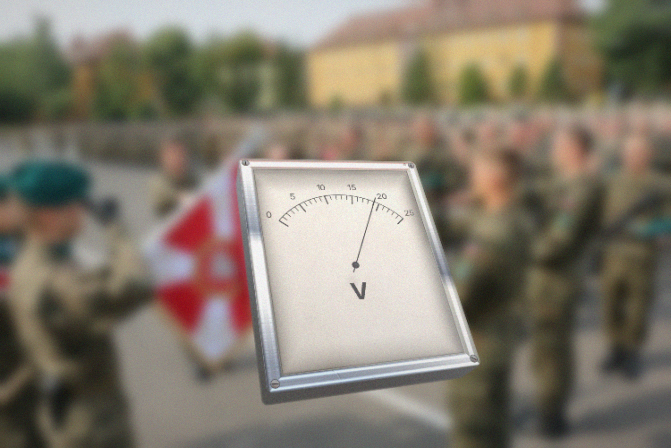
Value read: 19 V
